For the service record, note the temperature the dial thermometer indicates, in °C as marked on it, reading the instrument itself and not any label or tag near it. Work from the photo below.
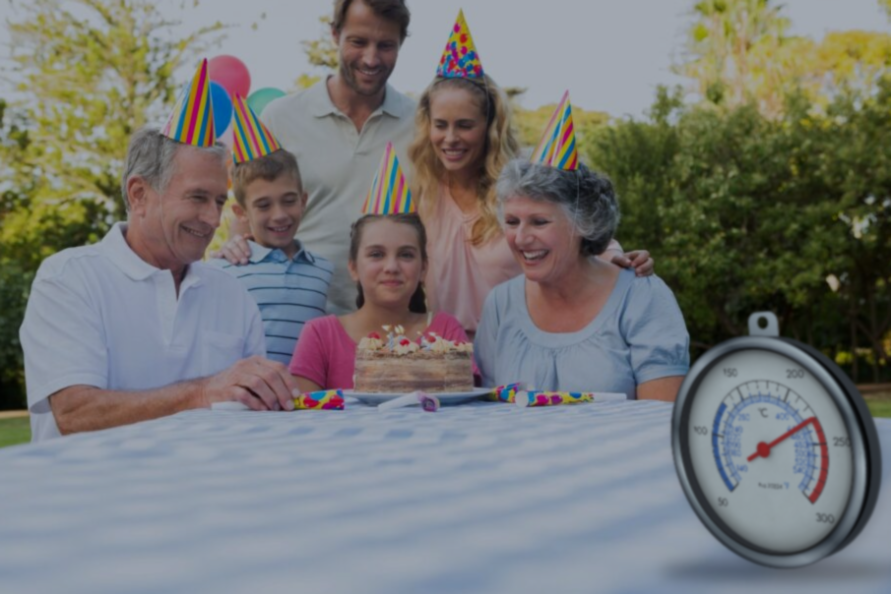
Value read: 230 °C
